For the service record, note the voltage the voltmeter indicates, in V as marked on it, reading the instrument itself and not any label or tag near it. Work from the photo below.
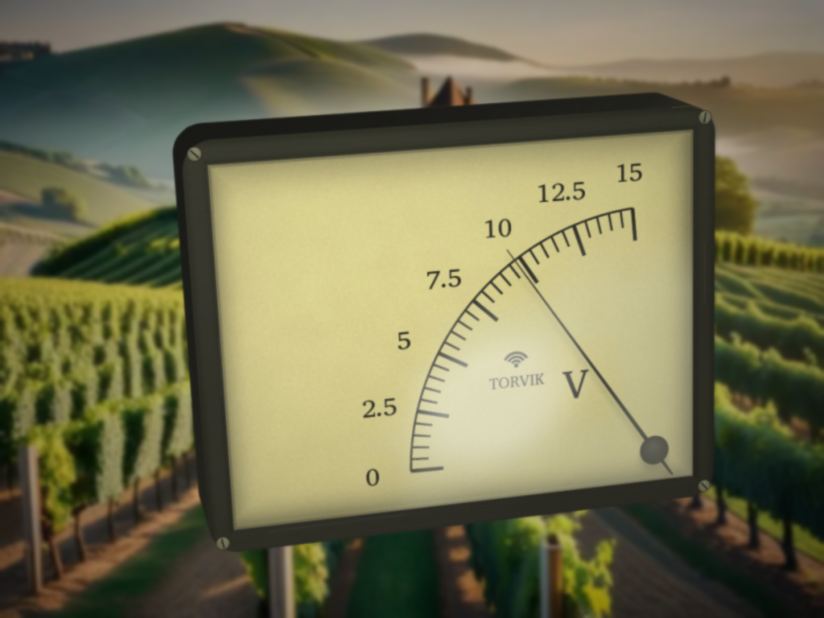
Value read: 9.75 V
